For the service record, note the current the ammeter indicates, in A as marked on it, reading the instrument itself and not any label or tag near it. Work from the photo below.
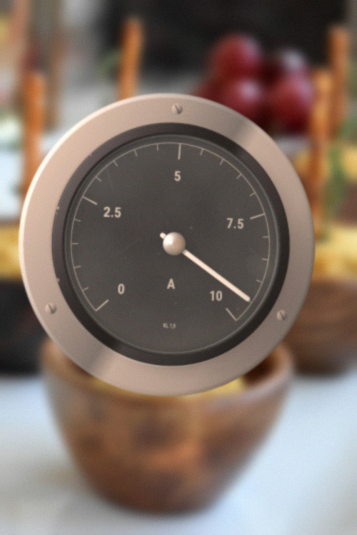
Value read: 9.5 A
